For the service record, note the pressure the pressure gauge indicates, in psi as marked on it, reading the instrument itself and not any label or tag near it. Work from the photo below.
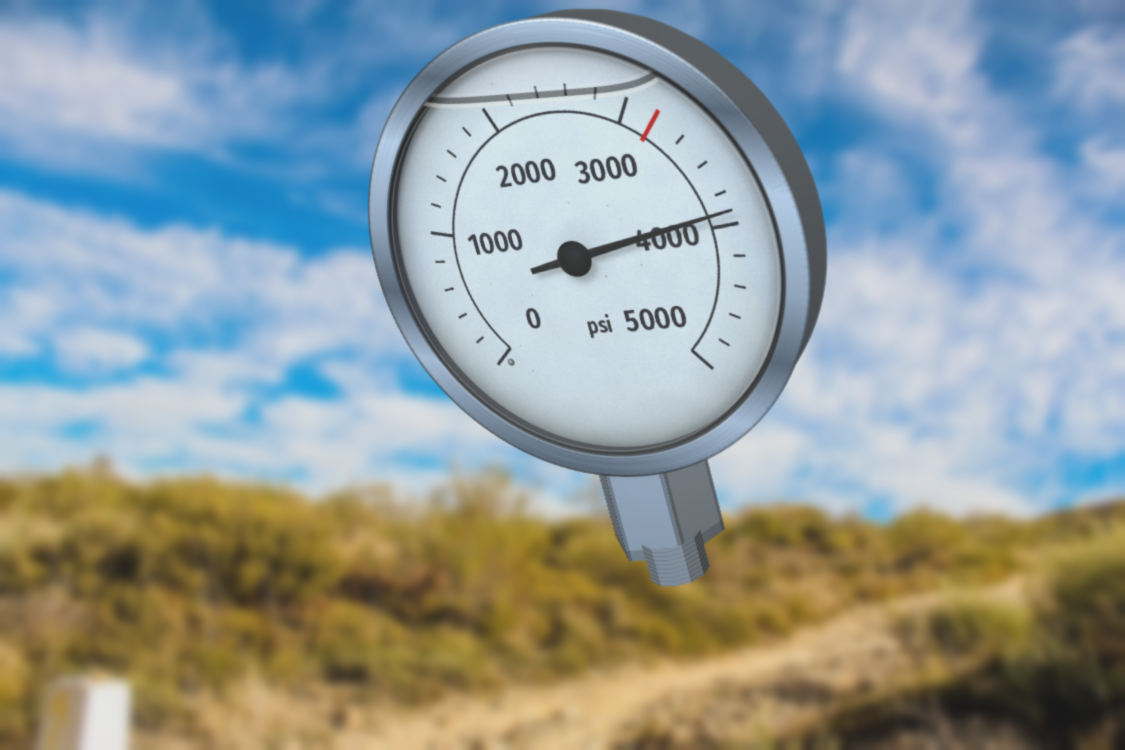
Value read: 3900 psi
